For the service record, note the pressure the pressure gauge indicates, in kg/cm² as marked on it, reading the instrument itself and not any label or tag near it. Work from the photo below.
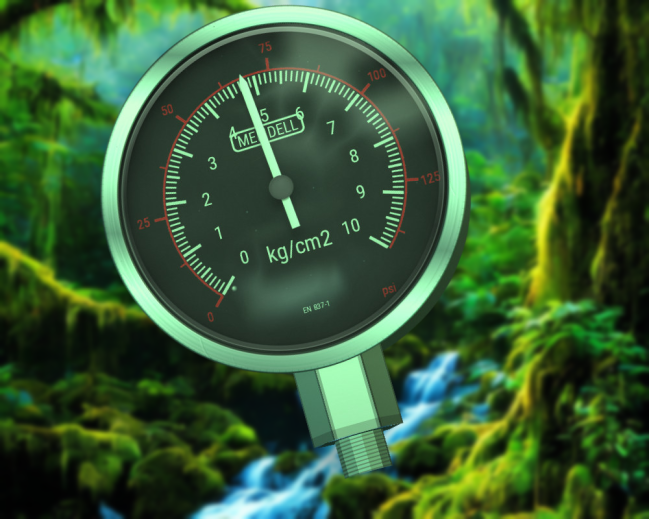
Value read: 4.8 kg/cm²
